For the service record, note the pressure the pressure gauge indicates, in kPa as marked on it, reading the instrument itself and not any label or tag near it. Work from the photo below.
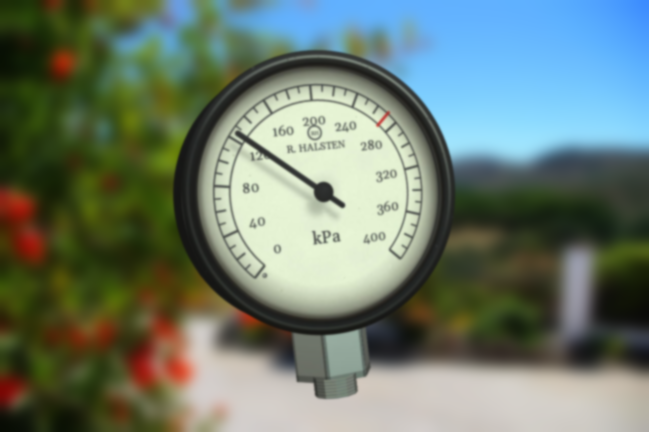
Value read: 125 kPa
